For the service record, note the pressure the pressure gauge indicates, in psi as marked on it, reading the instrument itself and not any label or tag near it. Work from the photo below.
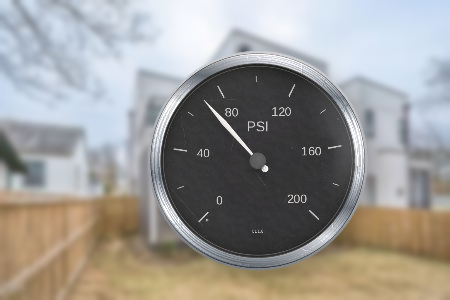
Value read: 70 psi
